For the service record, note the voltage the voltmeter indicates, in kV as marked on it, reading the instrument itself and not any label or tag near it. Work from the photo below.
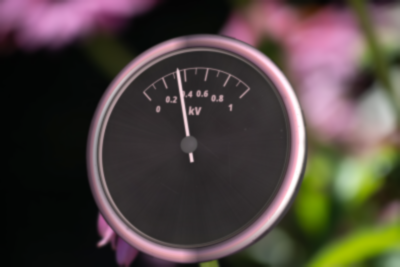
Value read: 0.35 kV
